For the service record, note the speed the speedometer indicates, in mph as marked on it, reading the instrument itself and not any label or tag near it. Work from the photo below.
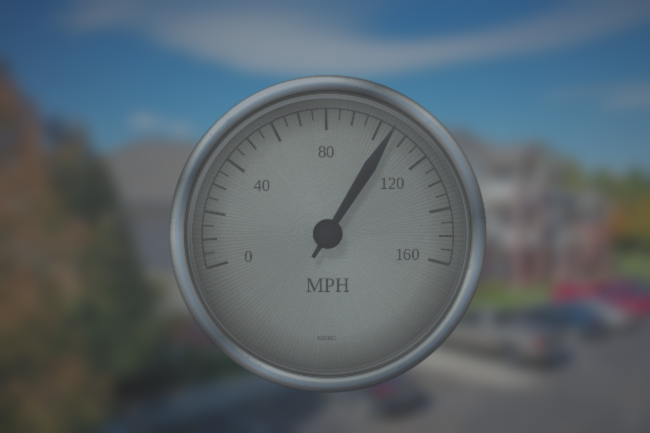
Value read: 105 mph
